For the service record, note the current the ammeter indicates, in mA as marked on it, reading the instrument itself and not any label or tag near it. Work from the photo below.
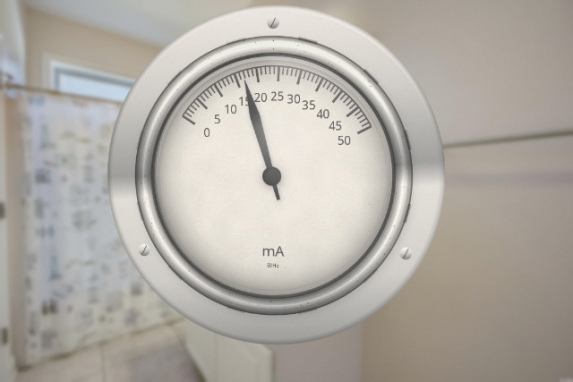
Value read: 17 mA
